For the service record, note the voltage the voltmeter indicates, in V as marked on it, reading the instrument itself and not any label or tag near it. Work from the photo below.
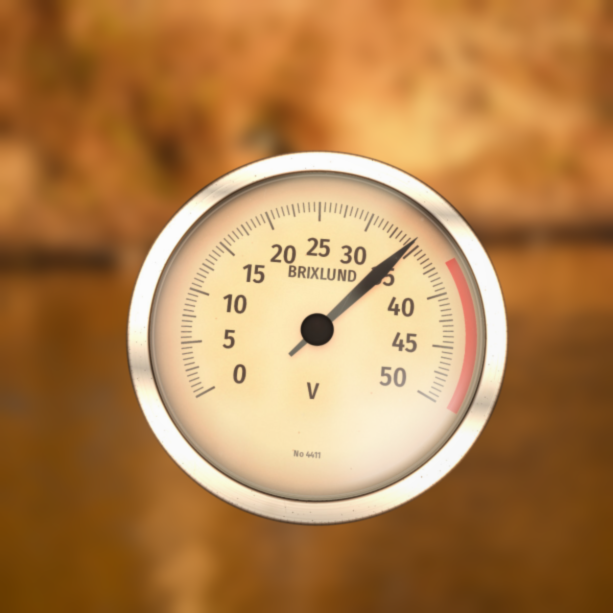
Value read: 34.5 V
